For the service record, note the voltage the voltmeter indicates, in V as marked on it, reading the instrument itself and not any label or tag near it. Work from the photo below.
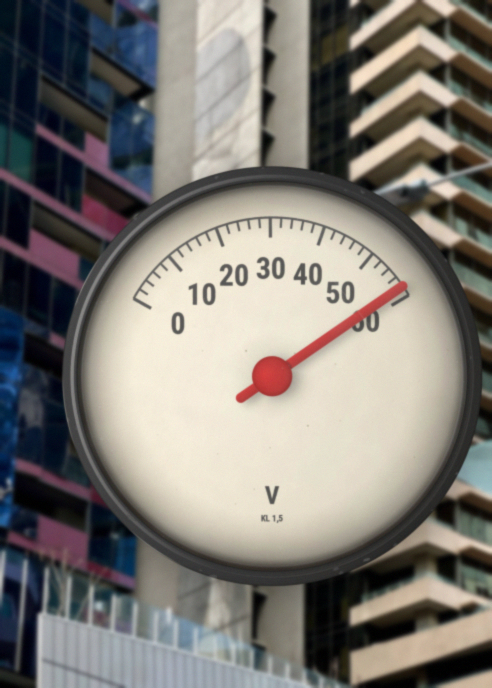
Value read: 58 V
